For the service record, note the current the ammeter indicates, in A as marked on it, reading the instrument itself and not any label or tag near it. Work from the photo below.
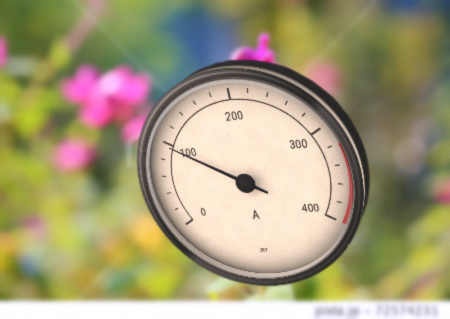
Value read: 100 A
